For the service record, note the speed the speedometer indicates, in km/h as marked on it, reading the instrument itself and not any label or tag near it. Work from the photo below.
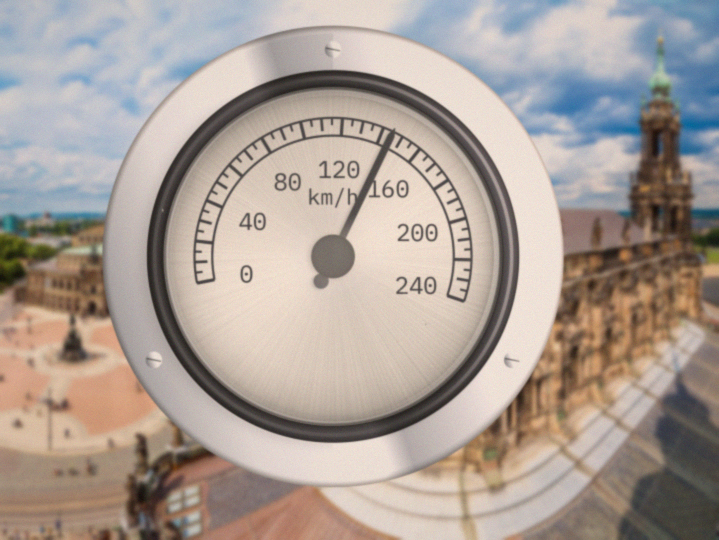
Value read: 145 km/h
